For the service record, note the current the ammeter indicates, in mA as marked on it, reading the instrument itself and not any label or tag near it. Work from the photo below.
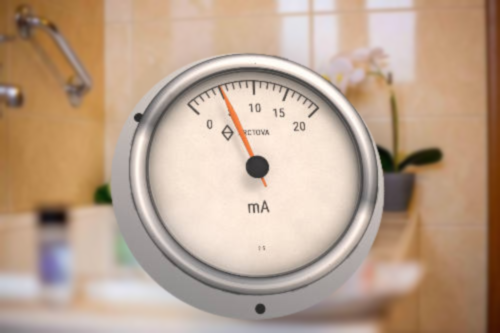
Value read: 5 mA
